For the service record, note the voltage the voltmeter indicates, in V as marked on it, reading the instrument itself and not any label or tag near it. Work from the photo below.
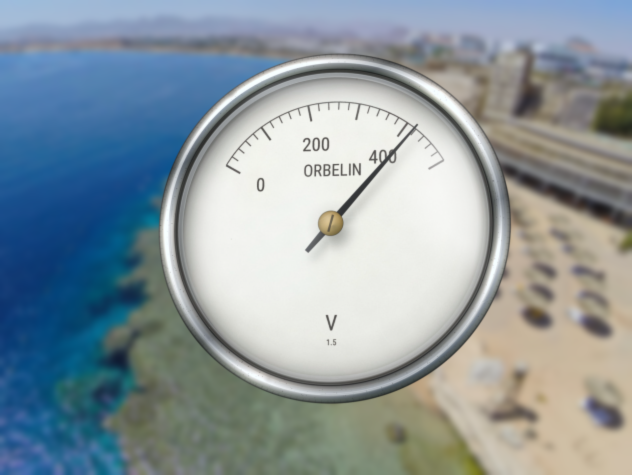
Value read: 420 V
